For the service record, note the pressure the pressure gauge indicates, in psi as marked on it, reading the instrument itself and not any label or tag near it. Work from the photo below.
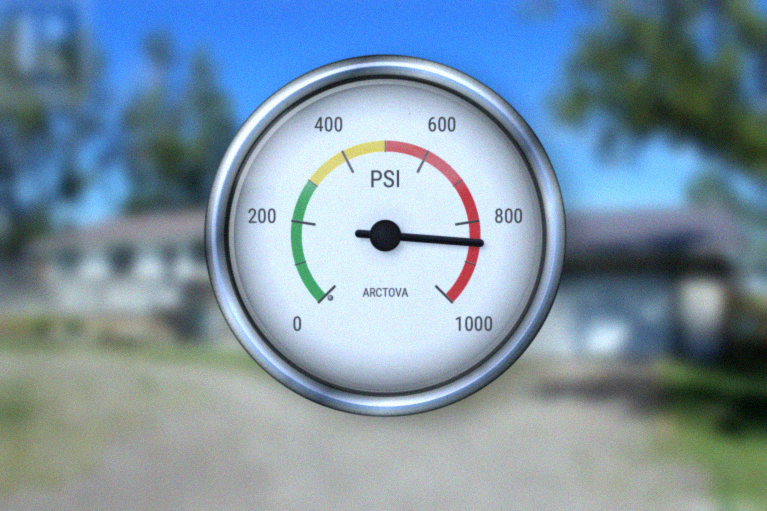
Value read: 850 psi
